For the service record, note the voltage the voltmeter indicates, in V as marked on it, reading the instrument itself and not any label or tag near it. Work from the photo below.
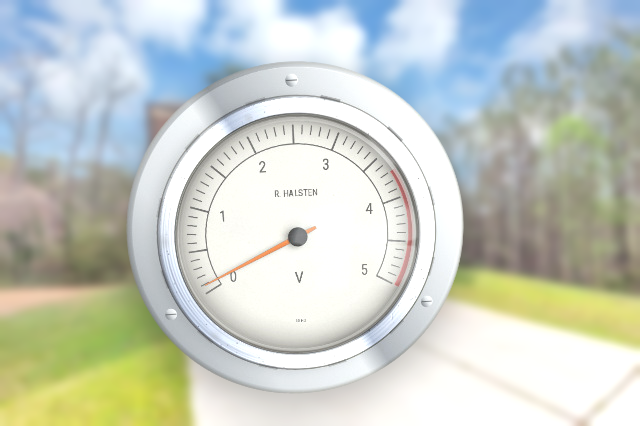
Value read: 0.1 V
